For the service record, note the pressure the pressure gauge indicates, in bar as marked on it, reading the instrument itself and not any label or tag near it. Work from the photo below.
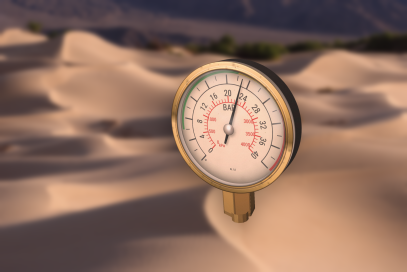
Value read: 23 bar
